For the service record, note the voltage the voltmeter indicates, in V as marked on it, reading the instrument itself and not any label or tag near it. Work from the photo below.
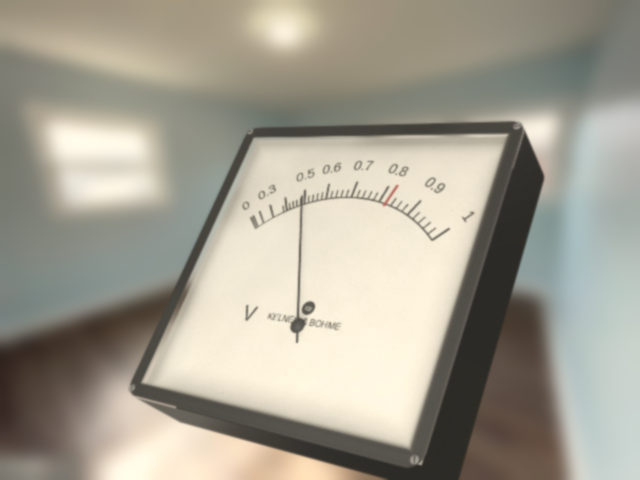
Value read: 0.5 V
